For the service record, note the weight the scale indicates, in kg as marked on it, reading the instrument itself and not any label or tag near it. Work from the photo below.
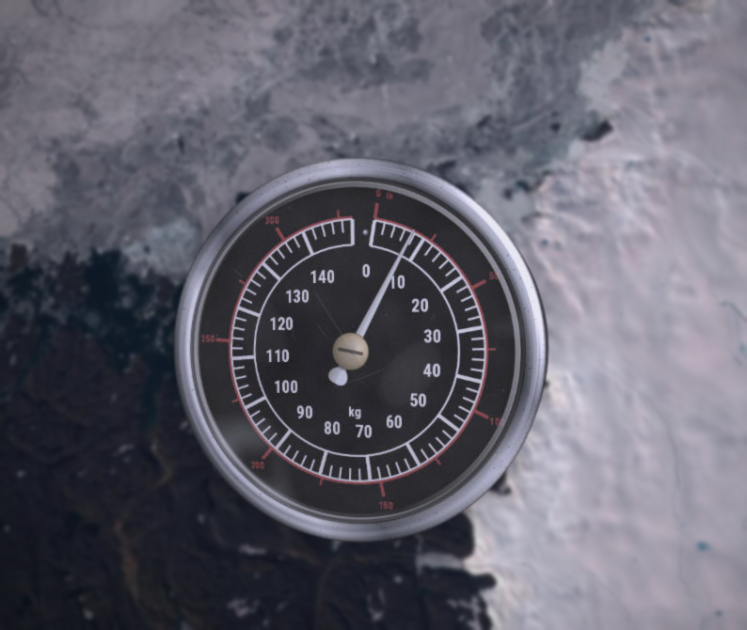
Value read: 8 kg
